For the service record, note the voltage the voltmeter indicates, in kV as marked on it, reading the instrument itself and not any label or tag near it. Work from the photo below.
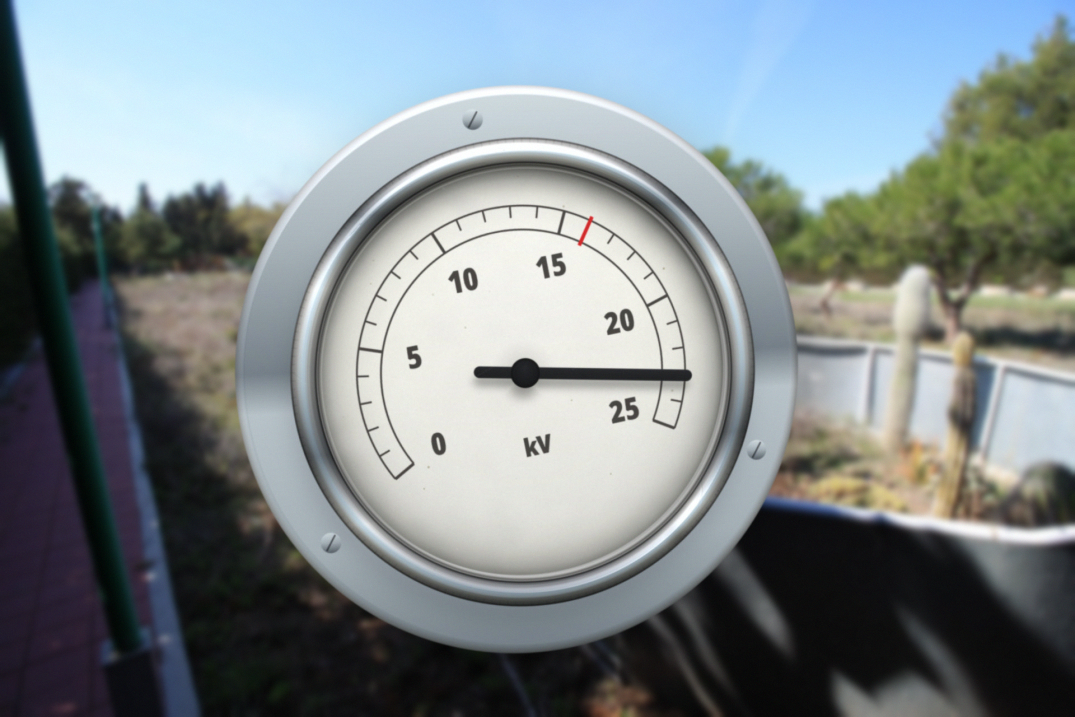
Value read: 23 kV
